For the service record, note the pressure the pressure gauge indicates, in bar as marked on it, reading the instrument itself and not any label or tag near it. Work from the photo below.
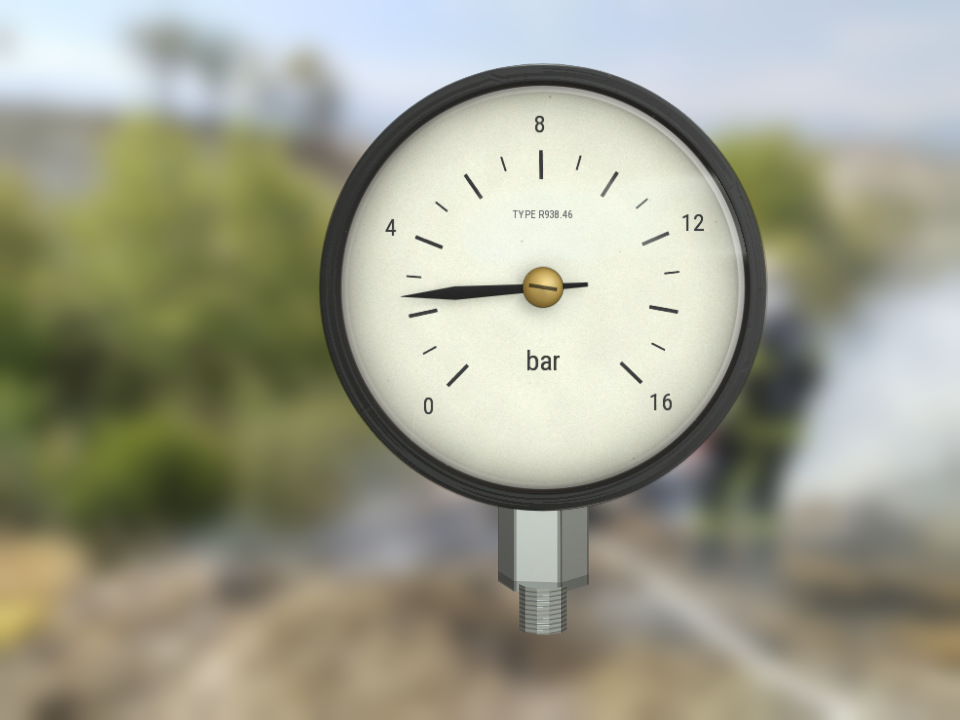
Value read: 2.5 bar
